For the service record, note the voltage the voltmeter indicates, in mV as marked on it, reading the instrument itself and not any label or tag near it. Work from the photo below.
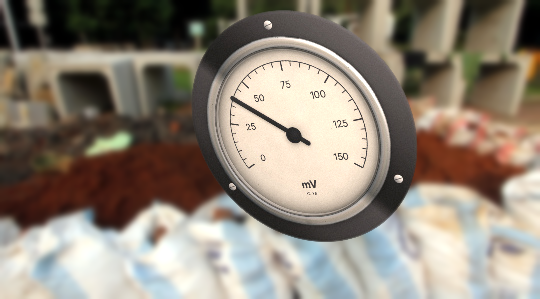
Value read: 40 mV
